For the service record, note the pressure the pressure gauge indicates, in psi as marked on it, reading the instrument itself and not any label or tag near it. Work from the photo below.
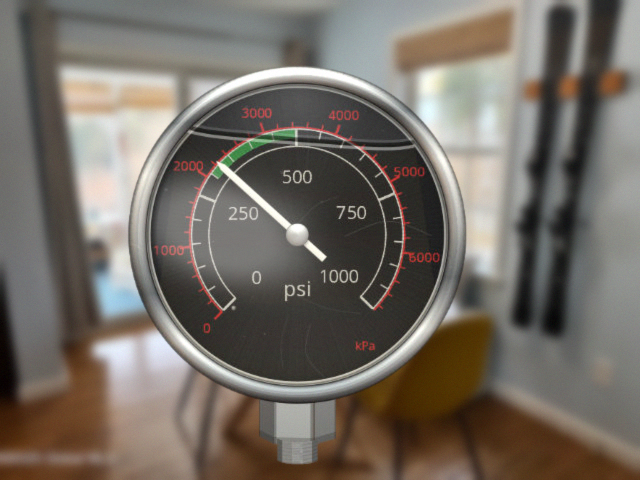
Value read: 325 psi
